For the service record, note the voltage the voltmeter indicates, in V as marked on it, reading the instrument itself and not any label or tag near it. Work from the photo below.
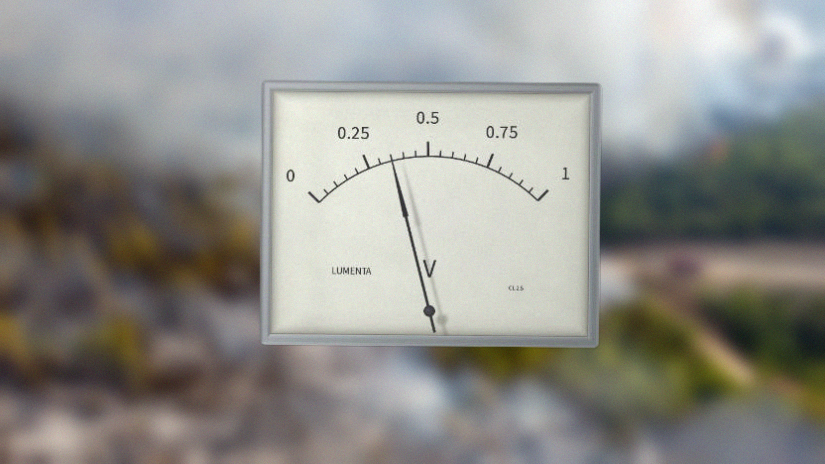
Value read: 0.35 V
